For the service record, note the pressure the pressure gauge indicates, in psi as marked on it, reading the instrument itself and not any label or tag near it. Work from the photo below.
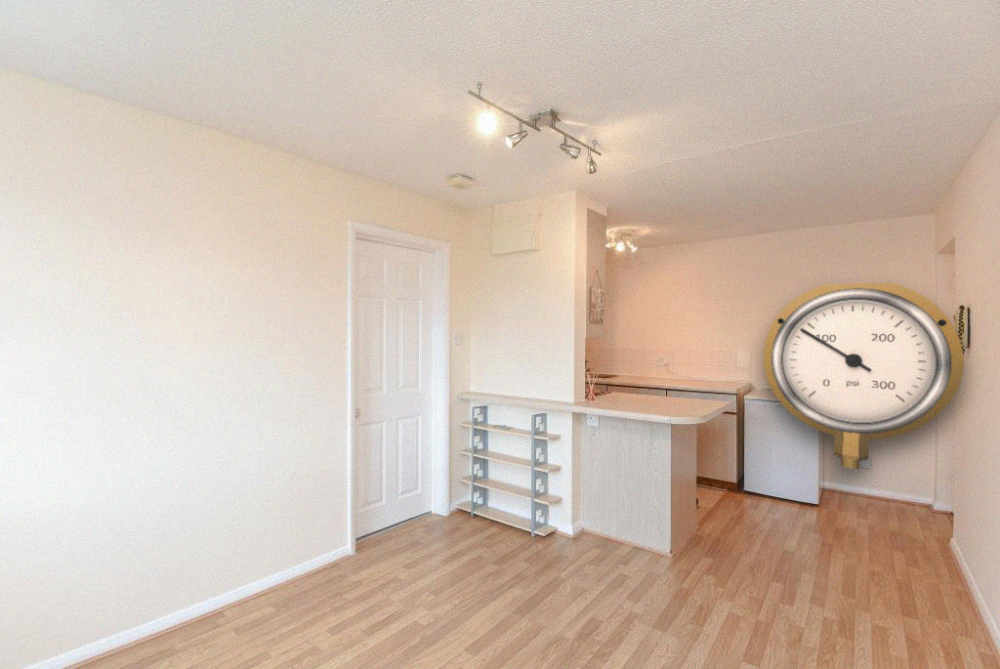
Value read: 90 psi
